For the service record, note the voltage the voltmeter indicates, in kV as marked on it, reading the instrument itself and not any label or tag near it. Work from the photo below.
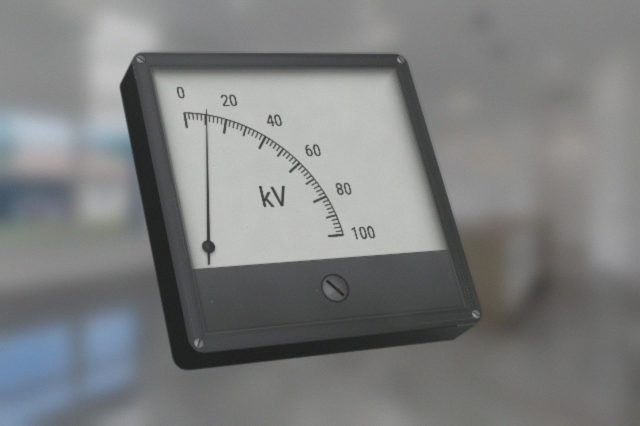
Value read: 10 kV
